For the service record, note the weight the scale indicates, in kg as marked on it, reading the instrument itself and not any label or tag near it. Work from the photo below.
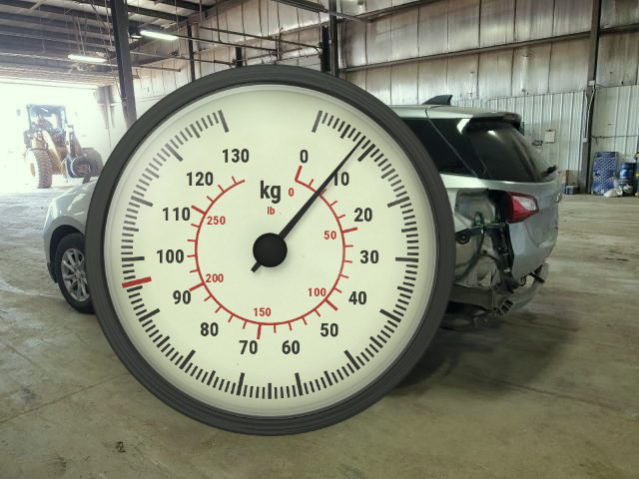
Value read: 8 kg
